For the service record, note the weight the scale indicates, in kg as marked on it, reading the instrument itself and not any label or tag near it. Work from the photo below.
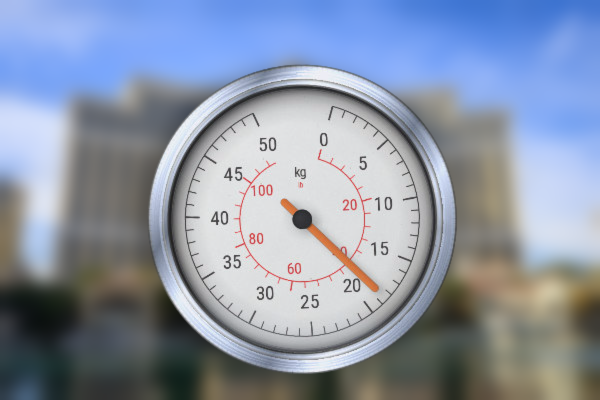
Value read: 18.5 kg
